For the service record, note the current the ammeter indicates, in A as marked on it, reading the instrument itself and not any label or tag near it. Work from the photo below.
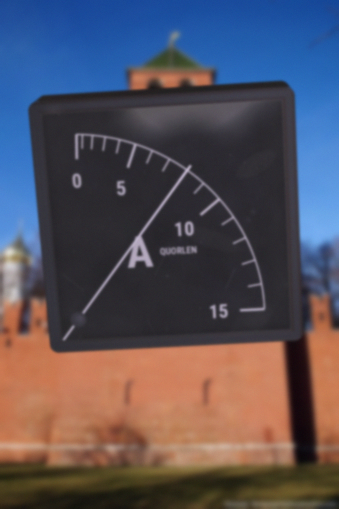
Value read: 8 A
